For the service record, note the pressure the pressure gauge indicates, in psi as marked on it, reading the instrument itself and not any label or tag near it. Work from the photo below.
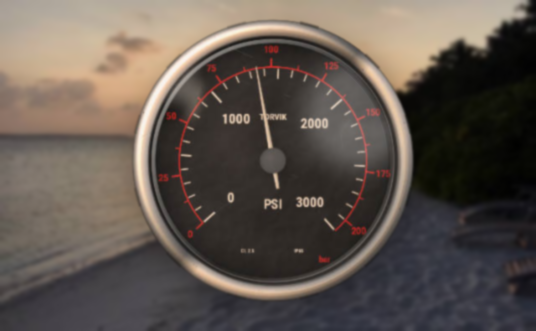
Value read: 1350 psi
